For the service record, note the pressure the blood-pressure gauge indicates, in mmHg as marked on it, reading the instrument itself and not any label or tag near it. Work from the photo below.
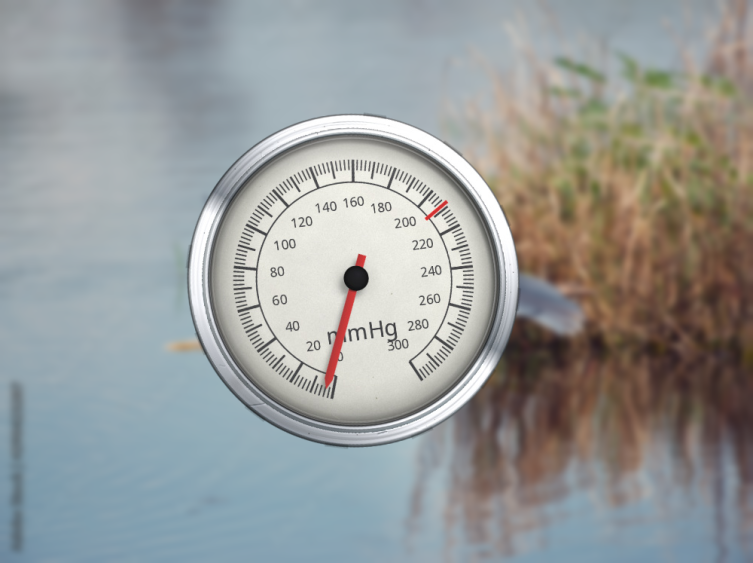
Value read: 4 mmHg
